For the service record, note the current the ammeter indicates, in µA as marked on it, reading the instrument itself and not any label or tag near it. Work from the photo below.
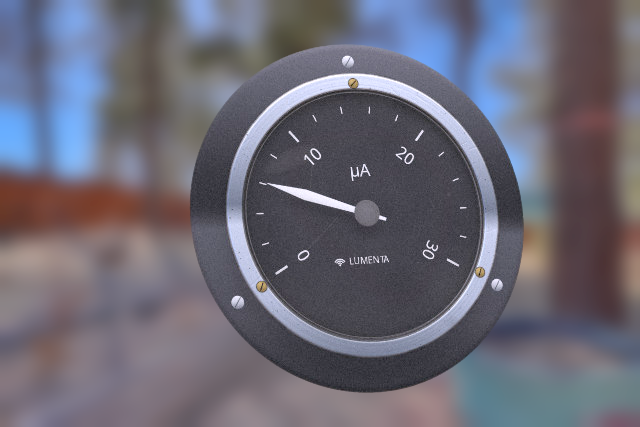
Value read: 6 µA
